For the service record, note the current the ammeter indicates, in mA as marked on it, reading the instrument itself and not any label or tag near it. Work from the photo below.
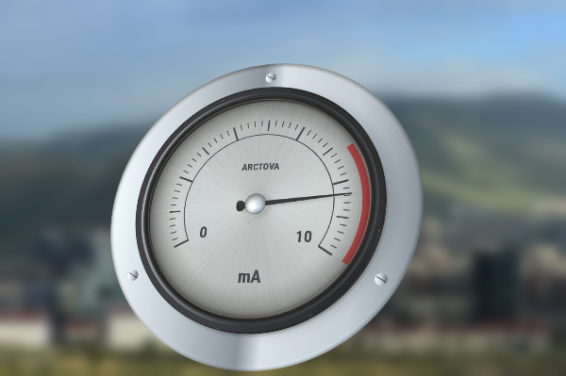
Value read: 8.4 mA
